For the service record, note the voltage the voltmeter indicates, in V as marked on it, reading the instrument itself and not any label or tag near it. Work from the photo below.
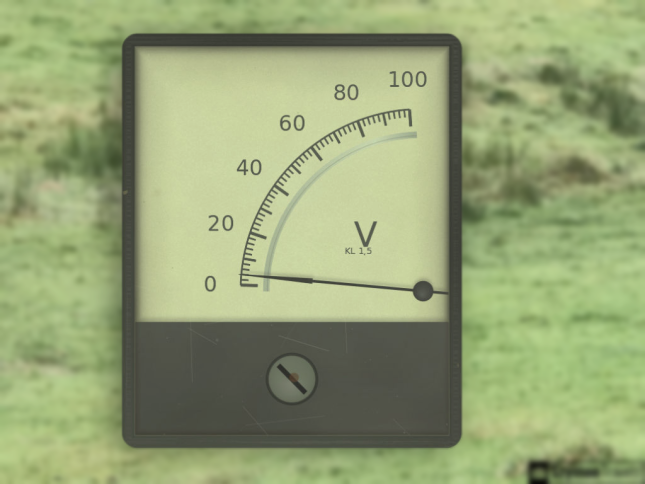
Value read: 4 V
